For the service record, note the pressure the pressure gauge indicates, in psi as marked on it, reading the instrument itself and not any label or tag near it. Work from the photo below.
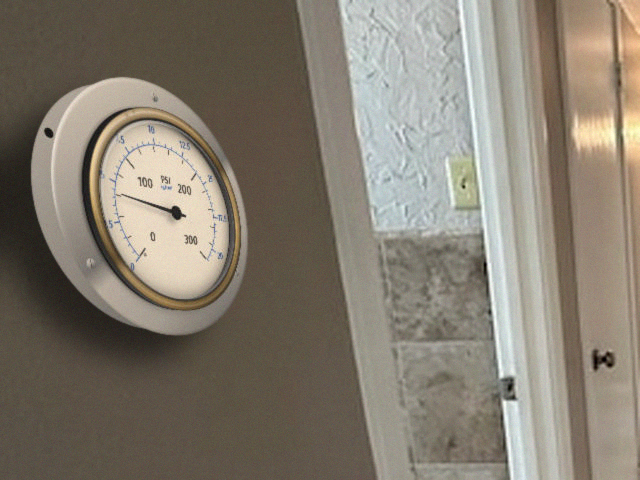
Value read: 60 psi
